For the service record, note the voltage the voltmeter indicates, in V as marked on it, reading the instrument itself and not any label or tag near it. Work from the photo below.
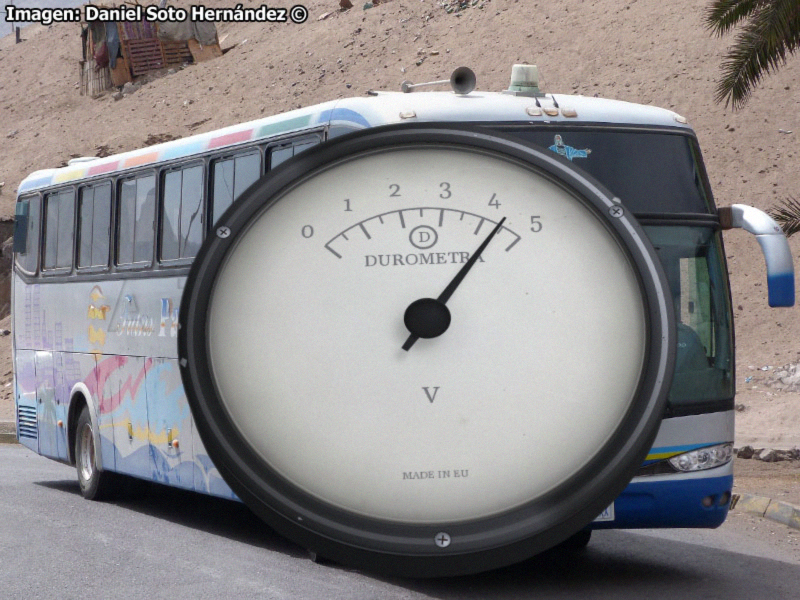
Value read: 4.5 V
